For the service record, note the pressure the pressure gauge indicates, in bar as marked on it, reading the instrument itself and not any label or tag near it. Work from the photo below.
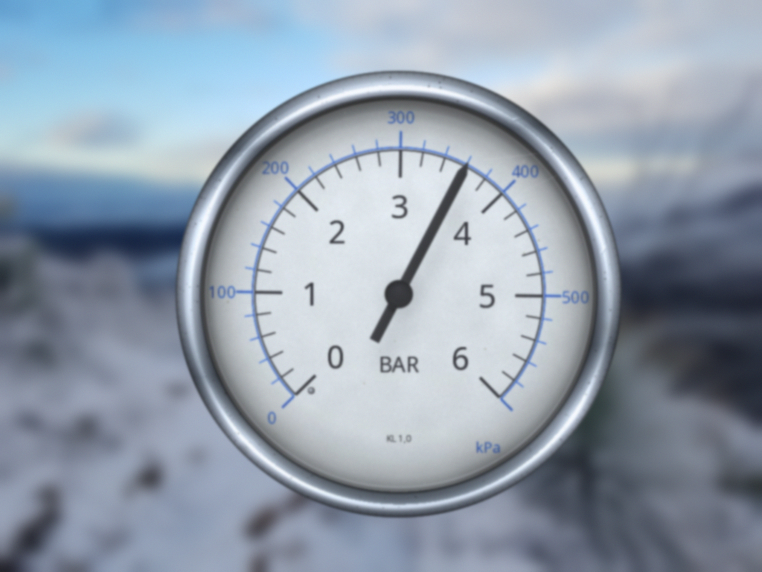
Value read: 3.6 bar
